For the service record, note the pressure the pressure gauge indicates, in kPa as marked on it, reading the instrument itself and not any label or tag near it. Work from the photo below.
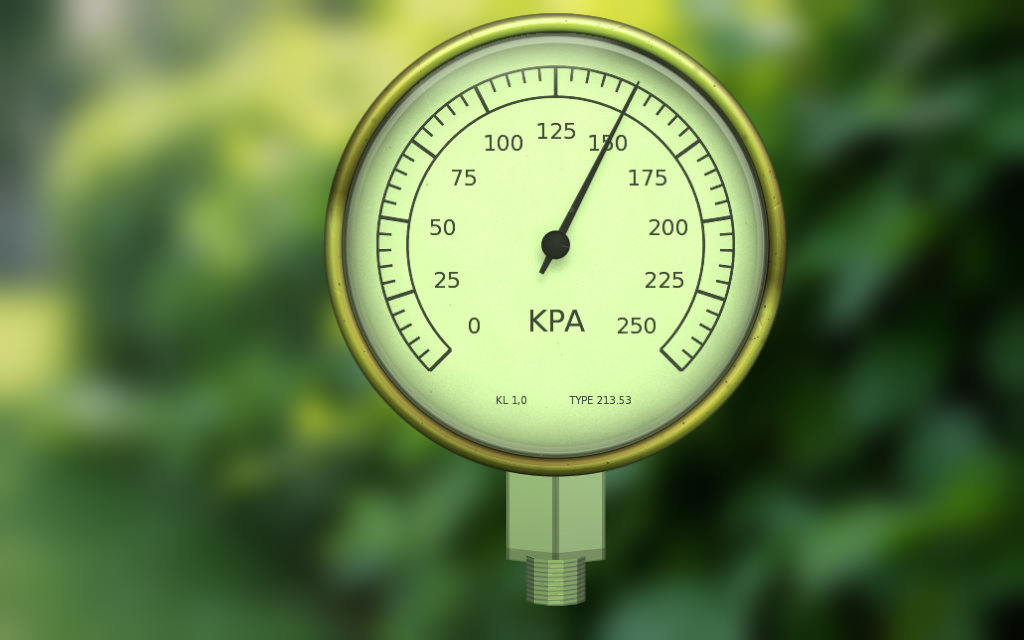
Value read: 150 kPa
